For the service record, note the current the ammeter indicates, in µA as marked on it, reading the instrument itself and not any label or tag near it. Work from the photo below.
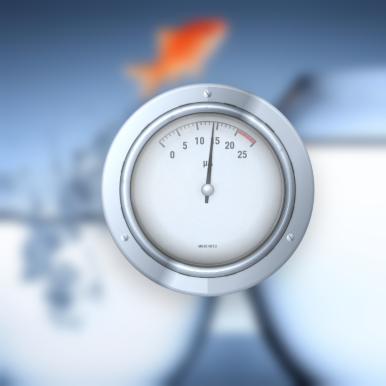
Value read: 14 µA
